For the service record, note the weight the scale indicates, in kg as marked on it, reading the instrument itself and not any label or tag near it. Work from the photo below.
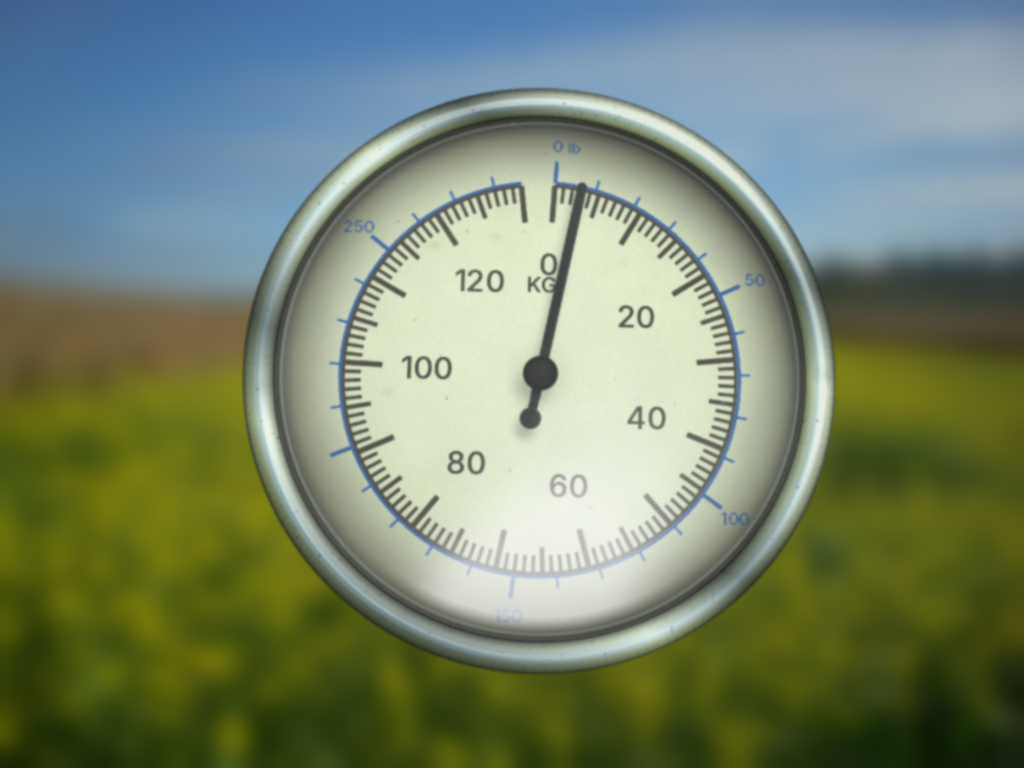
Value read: 3 kg
